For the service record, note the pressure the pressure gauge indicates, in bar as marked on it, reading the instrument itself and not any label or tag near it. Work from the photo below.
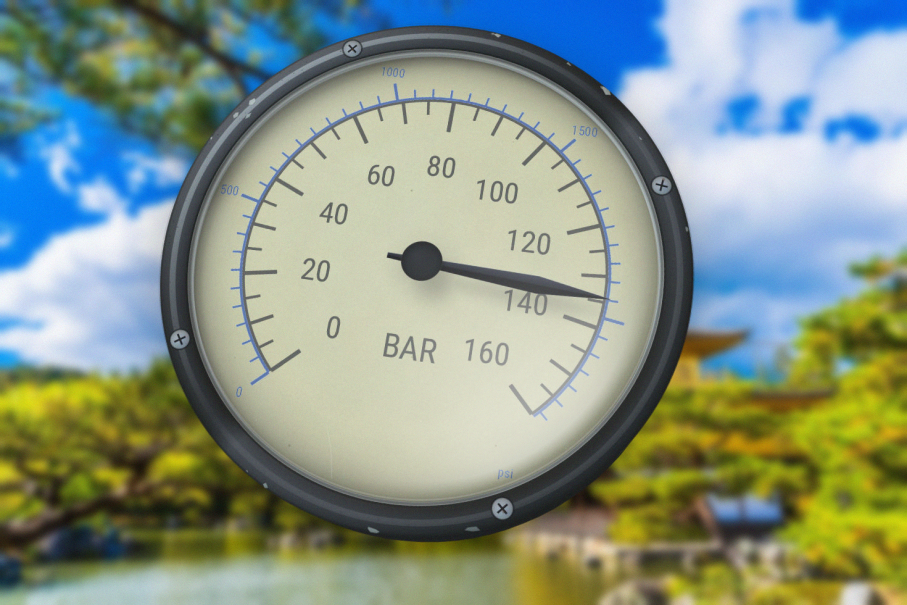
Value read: 135 bar
